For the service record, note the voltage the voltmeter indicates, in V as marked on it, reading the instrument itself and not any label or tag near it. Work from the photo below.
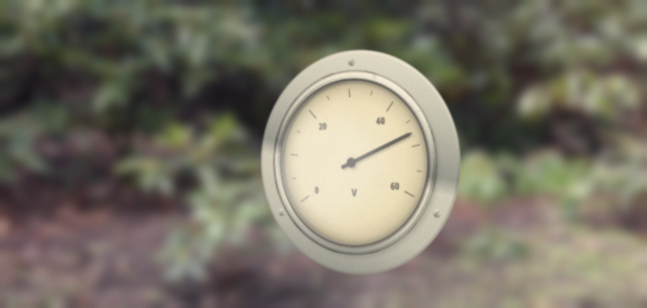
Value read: 47.5 V
